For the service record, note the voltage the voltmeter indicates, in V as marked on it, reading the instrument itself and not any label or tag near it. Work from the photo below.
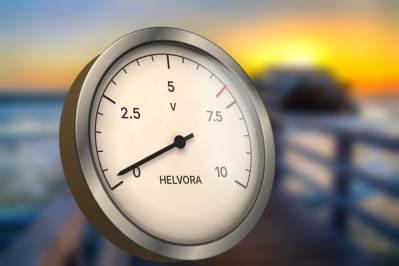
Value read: 0.25 V
